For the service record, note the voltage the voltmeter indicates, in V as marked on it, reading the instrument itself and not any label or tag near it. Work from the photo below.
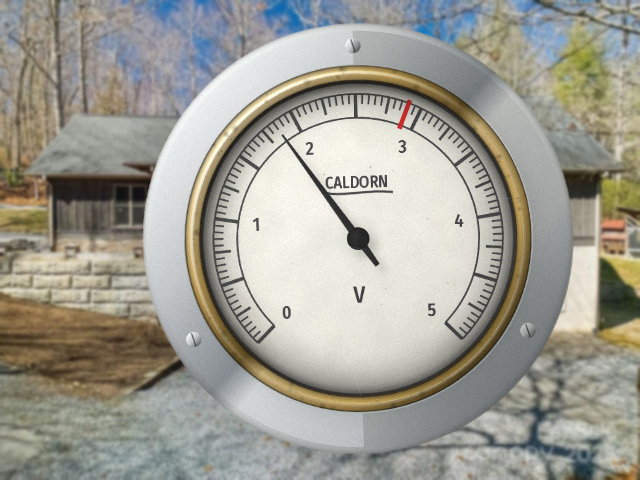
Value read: 1.85 V
